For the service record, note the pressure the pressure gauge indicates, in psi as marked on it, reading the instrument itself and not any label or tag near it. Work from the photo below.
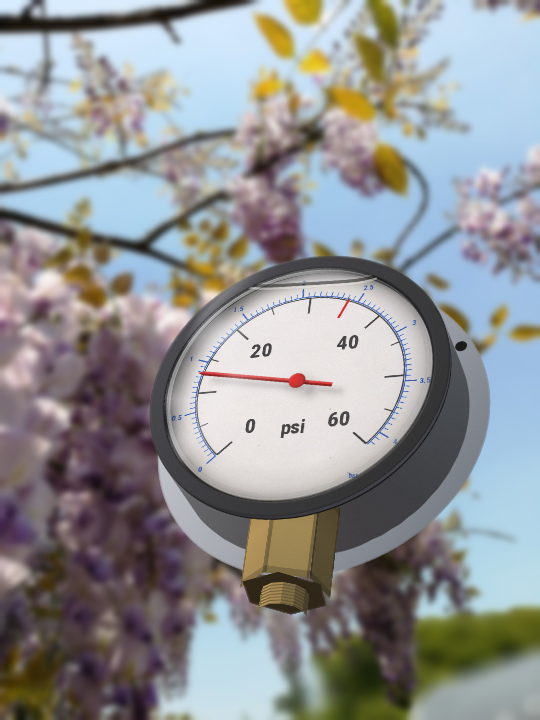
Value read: 12.5 psi
